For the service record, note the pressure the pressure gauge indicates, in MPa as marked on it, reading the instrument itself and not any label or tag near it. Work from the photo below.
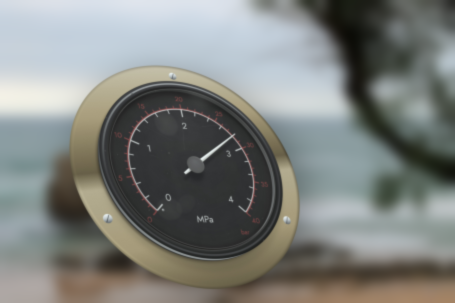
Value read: 2.8 MPa
